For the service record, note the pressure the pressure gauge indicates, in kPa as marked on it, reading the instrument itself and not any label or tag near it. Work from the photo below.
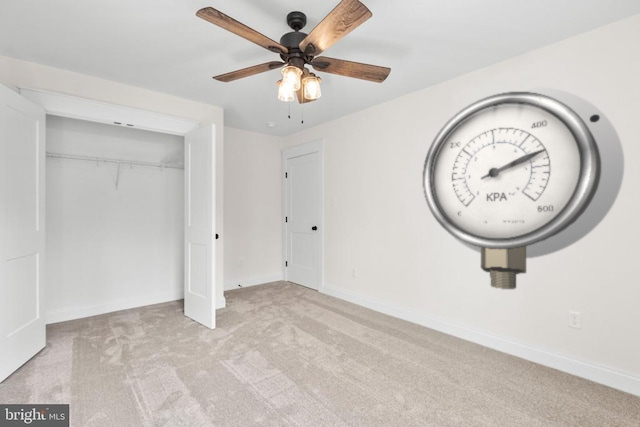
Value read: 460 kPa
